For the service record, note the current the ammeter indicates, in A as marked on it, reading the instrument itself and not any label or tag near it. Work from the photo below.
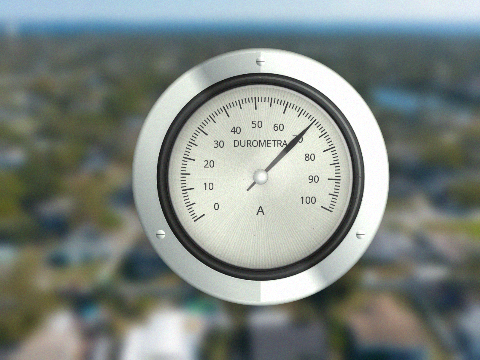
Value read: 70 A
